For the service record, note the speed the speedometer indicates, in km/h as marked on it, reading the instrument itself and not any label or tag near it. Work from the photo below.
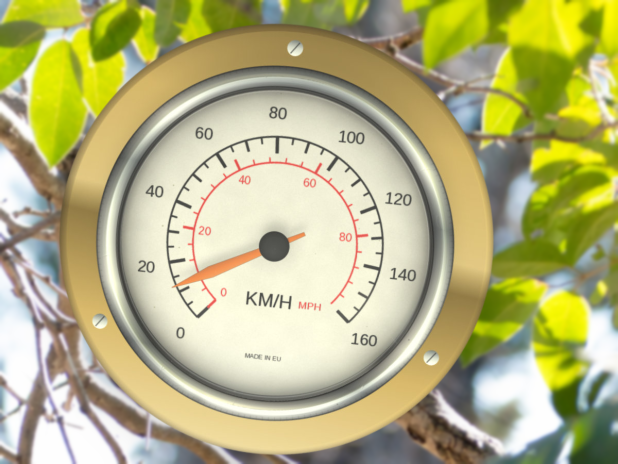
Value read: 12.5 km/h
